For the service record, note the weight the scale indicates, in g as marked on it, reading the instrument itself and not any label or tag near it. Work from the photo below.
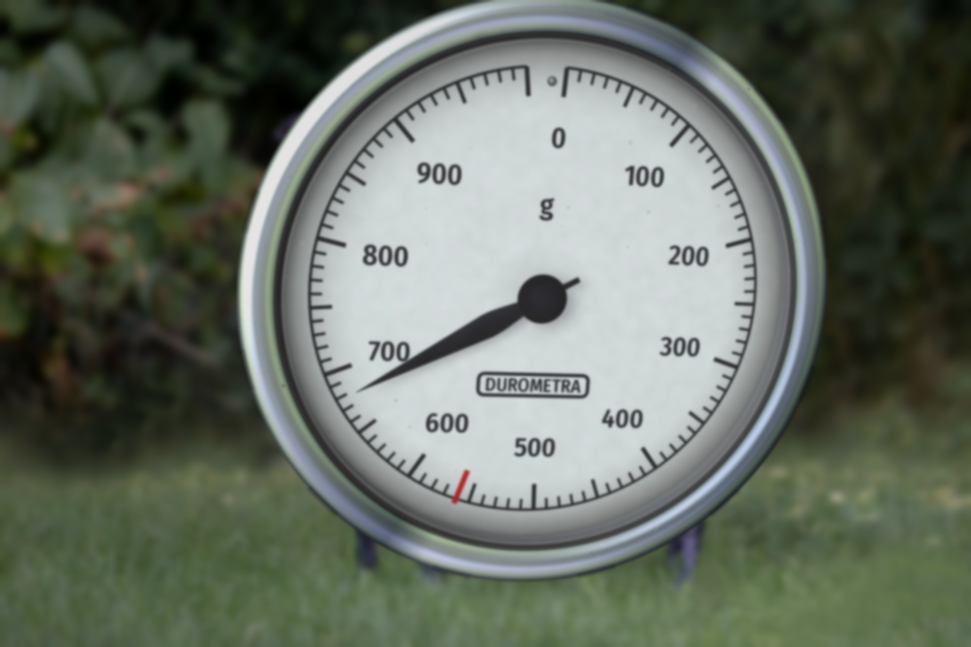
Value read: 680 g
